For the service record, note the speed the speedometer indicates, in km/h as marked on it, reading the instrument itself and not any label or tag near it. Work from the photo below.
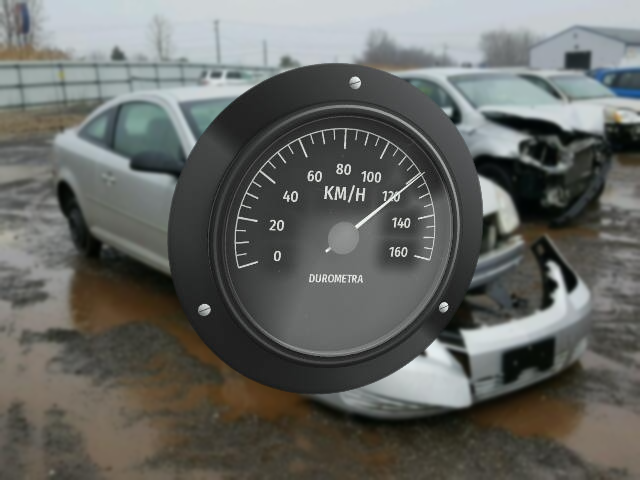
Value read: 120 km/h
